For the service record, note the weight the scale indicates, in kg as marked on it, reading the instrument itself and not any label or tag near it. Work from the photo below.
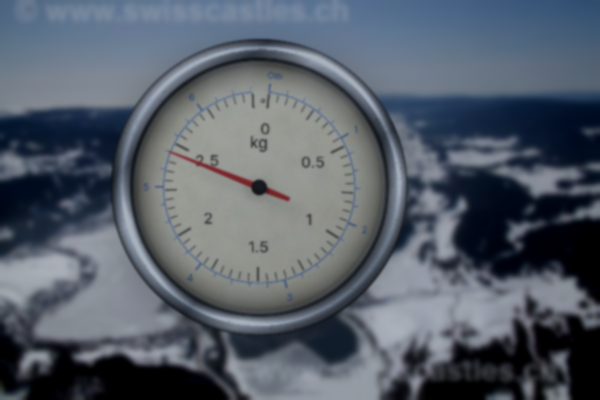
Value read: 2.45 kg
